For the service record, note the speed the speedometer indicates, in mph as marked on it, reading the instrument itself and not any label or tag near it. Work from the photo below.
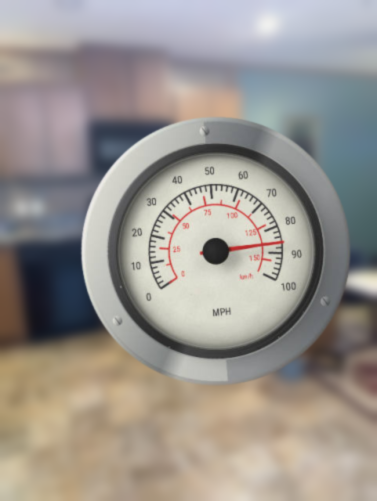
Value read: 86 mph
